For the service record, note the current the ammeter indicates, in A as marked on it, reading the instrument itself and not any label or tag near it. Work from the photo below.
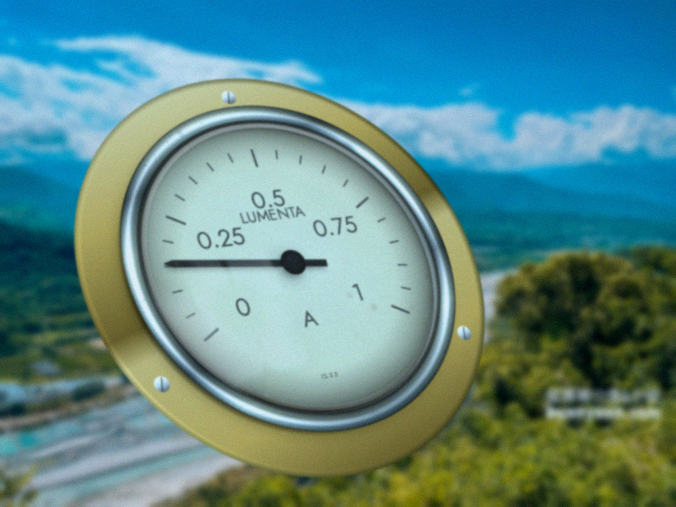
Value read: 0.15 A
